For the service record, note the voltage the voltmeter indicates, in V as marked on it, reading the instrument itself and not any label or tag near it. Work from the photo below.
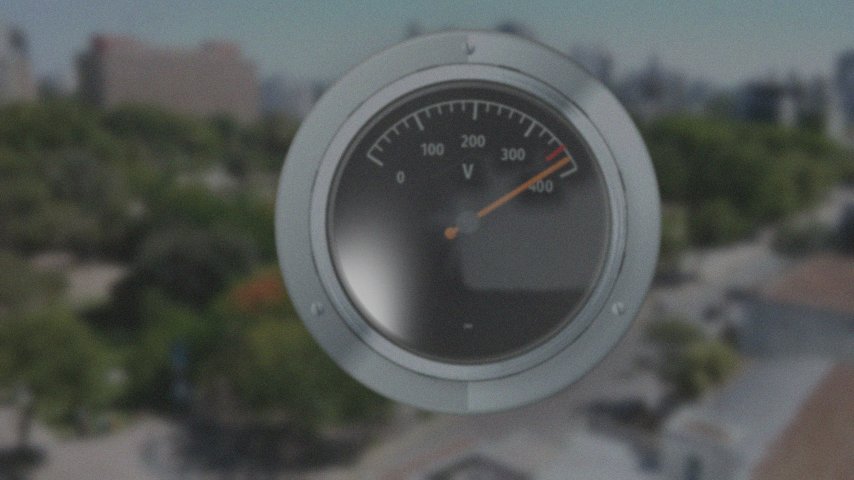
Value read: 380 V
